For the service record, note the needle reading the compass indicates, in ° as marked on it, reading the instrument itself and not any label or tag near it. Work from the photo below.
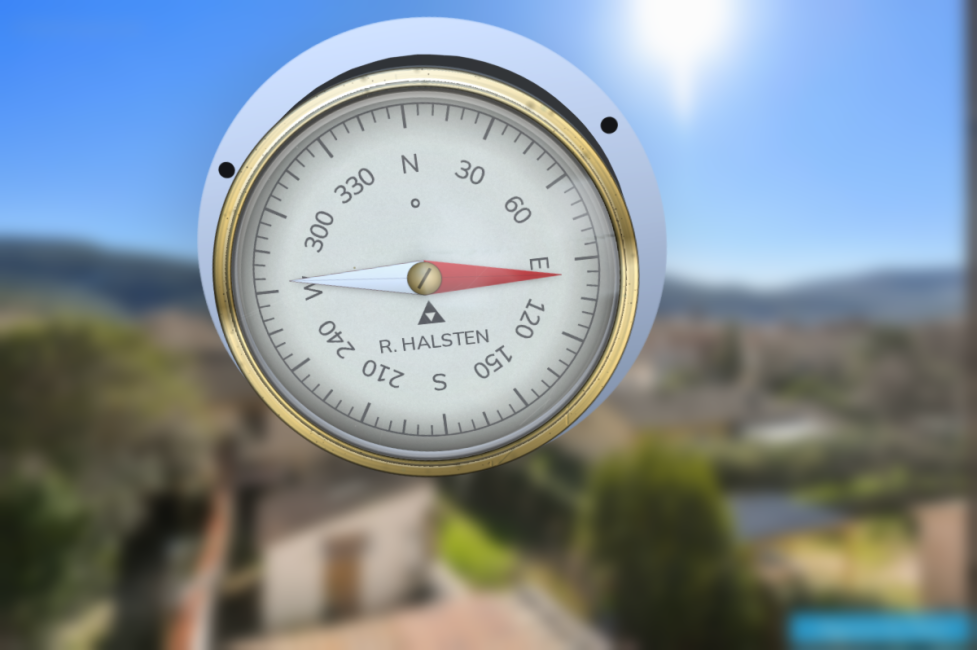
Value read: 95 °
